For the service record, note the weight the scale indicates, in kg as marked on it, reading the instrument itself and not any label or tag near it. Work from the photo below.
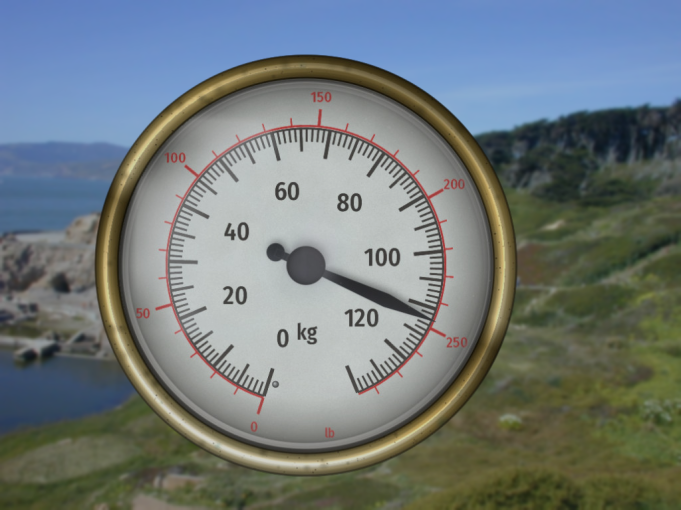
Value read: 112 kg
